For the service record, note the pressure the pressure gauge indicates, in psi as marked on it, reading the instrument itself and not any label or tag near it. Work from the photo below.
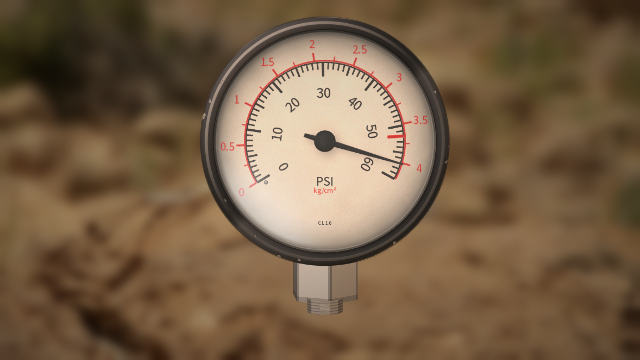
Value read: 57 psi
